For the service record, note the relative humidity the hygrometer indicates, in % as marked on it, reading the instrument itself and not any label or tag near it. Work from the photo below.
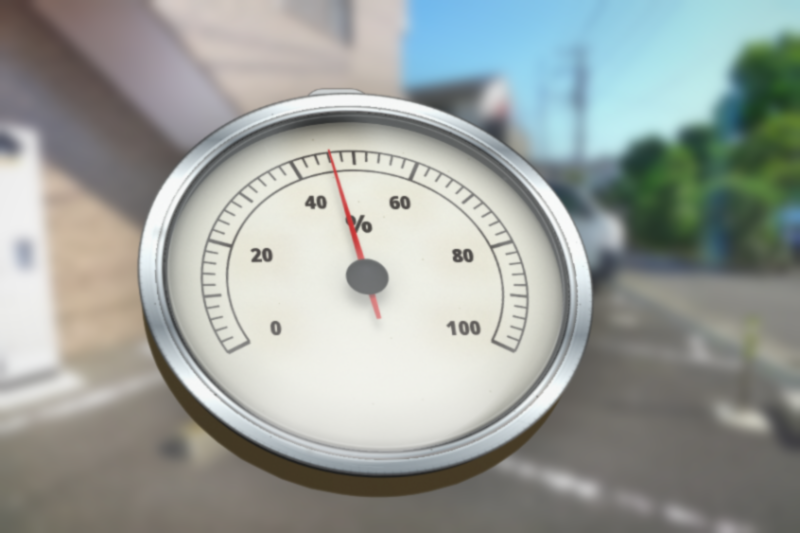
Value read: 46 %
